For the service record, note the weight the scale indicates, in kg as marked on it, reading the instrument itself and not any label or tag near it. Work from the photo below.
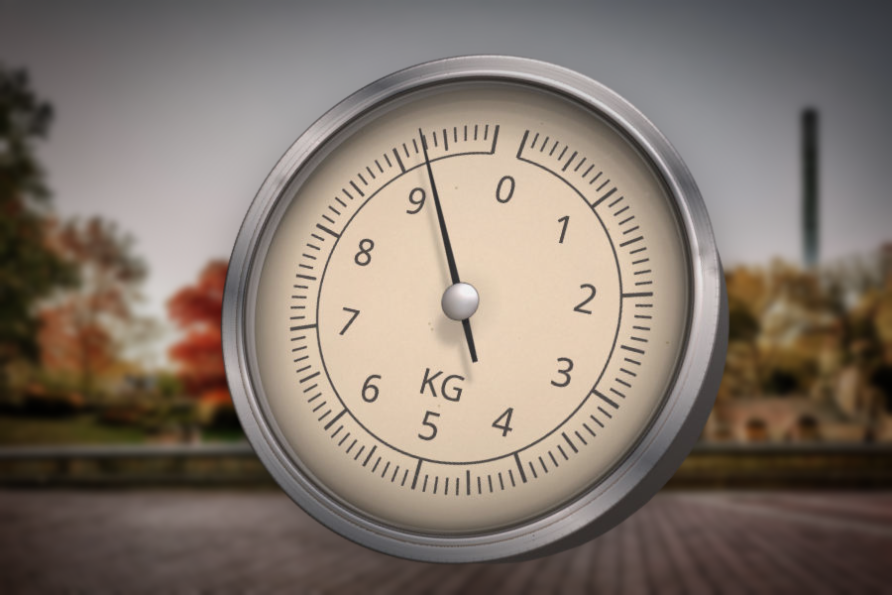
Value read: 9.3 kg
